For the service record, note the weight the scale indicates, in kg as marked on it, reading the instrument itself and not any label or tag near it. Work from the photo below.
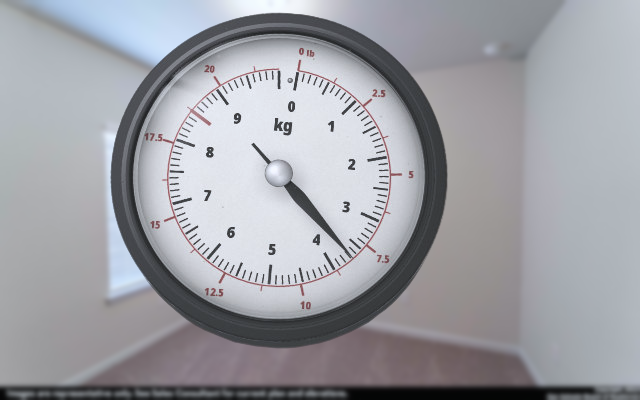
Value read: 3.7 kg
